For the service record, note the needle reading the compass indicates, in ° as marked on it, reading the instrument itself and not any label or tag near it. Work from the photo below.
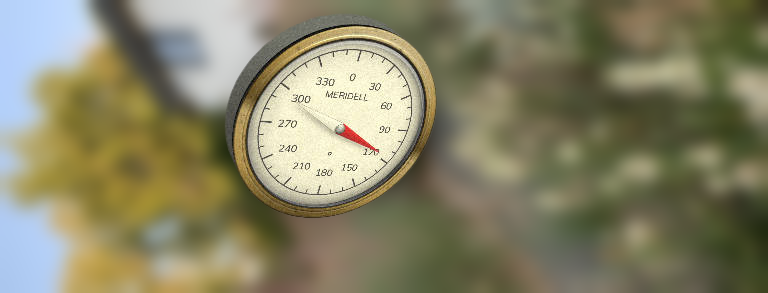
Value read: 115 °
